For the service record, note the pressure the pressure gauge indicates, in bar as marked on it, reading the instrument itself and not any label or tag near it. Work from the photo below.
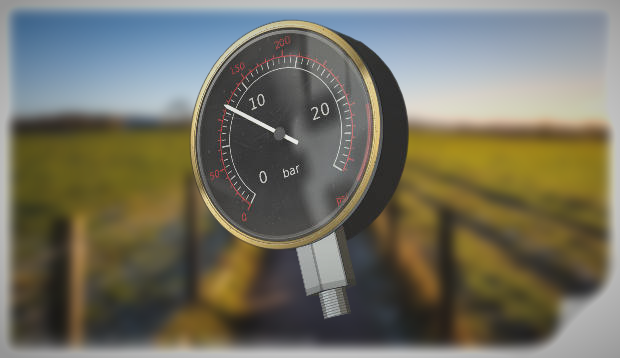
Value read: 8 bar
